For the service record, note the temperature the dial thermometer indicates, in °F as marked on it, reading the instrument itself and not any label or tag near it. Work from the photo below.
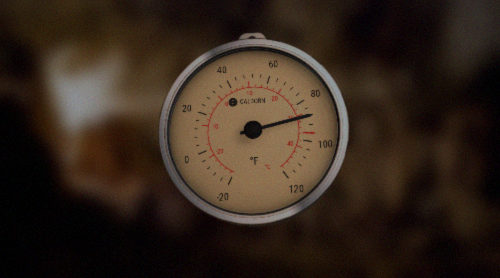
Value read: 88 °F
